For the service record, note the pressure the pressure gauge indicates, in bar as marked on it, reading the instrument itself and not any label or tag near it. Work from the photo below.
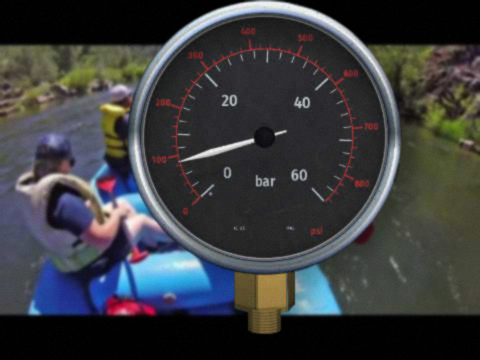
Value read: 6 bar
